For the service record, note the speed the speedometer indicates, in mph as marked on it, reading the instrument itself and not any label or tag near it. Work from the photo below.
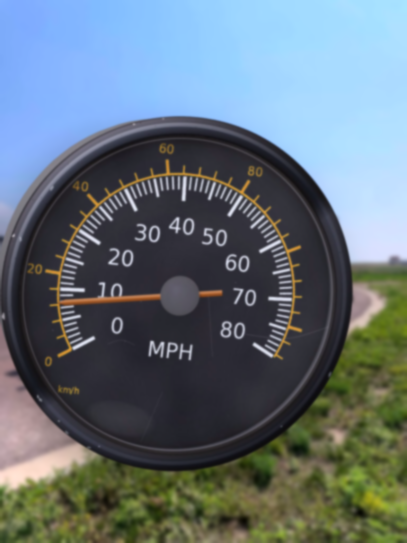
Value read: 8 mph
